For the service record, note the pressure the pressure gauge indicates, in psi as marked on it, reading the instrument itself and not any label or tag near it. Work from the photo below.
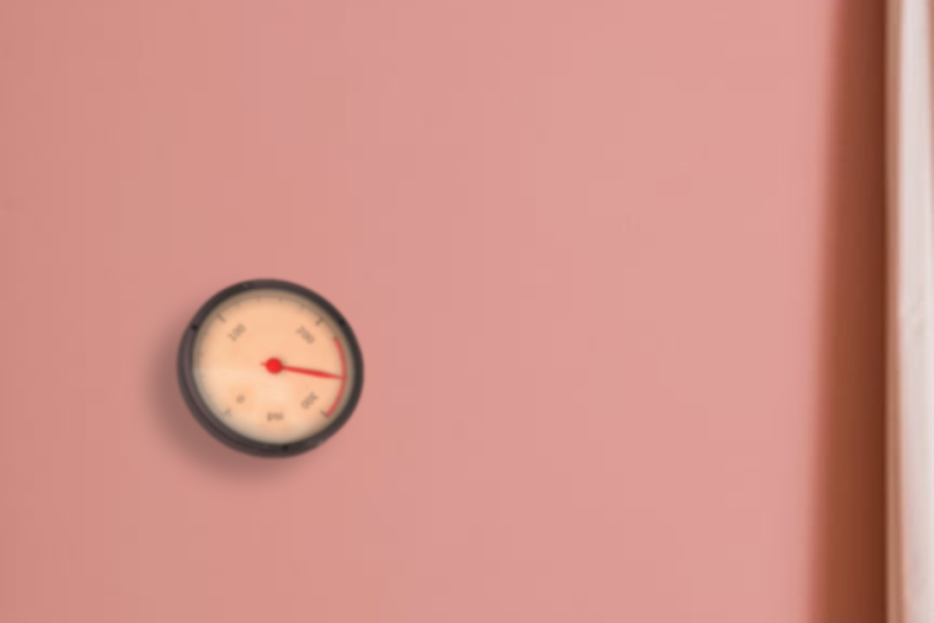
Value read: 260 psi
